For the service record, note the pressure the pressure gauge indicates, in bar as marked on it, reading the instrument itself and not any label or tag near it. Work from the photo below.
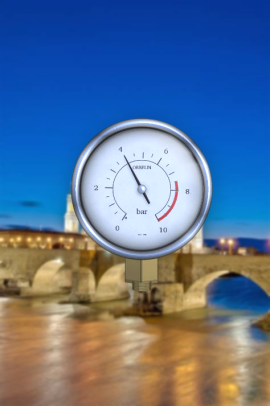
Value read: 4 bar
